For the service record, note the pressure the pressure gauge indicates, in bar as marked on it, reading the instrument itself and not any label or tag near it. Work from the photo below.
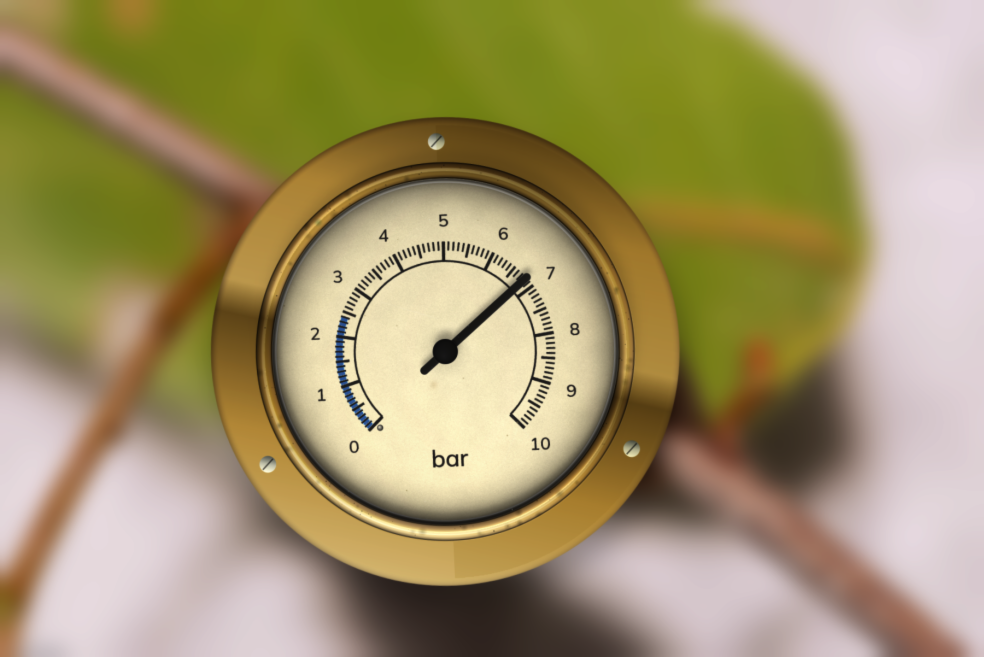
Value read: 6.8 bar
